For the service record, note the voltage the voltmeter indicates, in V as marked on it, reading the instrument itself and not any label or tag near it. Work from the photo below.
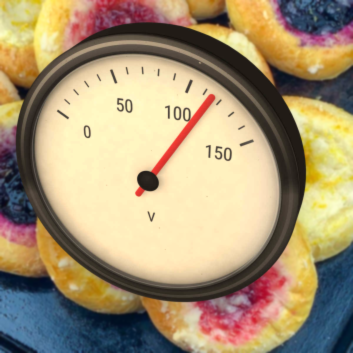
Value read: 115 V
